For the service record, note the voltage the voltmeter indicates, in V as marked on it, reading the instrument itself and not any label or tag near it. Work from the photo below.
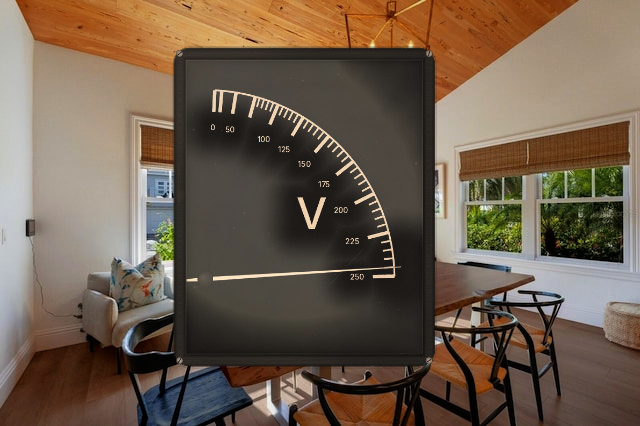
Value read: 245 V
